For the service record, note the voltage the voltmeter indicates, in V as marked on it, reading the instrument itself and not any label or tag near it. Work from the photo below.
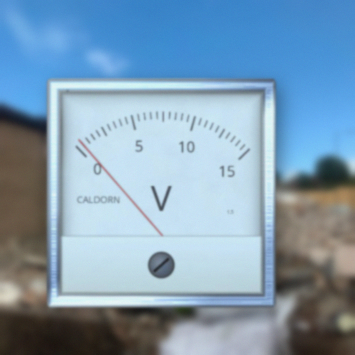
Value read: 0.5 V
